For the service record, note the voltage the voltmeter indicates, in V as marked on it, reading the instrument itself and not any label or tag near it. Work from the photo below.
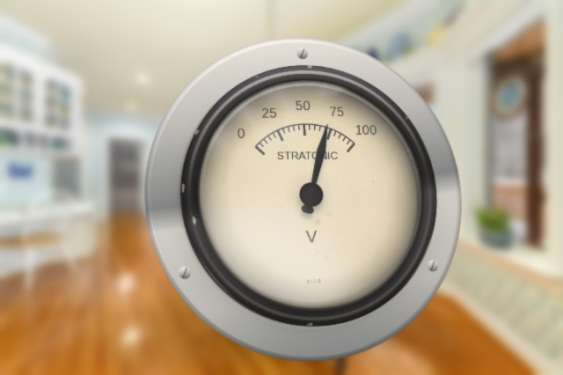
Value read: 70 V
